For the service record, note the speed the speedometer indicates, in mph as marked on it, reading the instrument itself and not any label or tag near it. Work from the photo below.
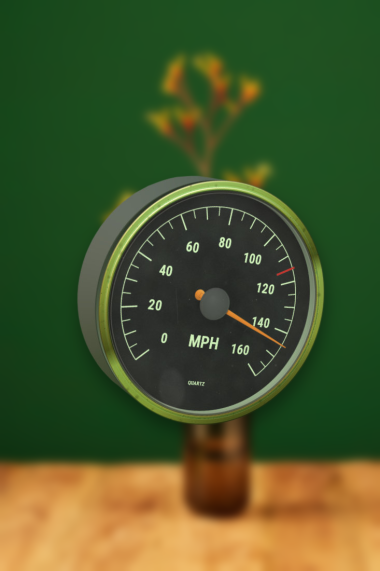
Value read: 145 mph
